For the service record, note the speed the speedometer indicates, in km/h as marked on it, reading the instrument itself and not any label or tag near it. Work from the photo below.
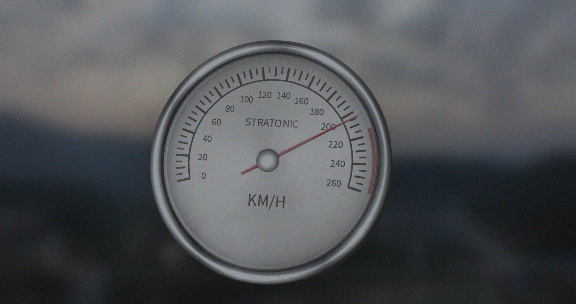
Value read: 205 km/h
